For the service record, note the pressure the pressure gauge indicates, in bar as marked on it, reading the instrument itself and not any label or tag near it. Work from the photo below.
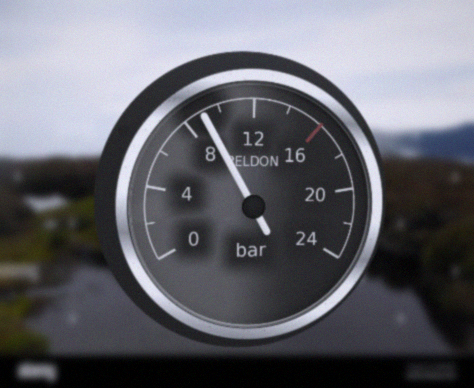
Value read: 9 bar
